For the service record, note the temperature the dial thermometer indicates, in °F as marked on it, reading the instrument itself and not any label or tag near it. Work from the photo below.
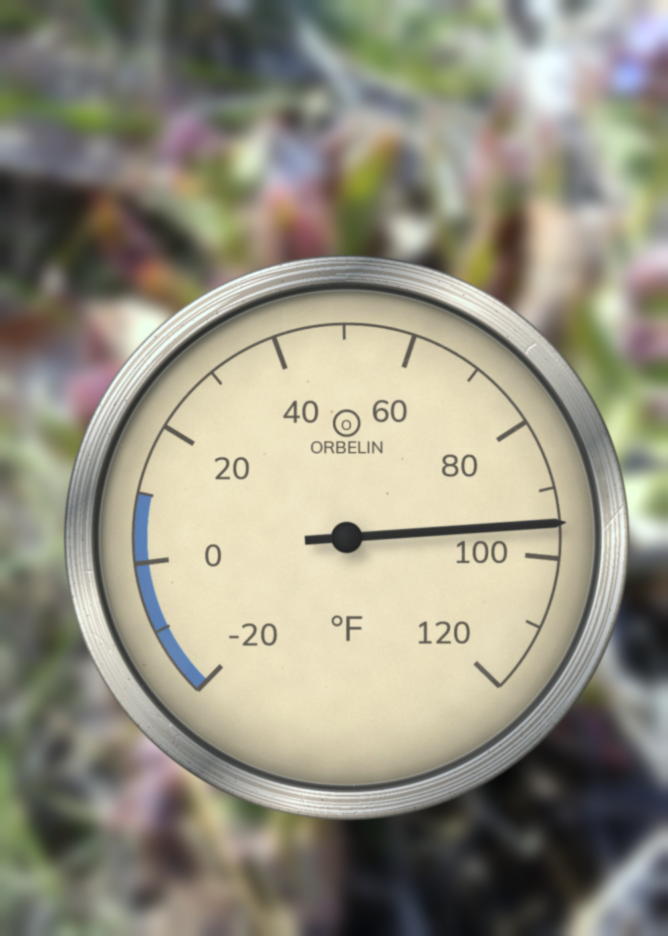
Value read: 95 °F
